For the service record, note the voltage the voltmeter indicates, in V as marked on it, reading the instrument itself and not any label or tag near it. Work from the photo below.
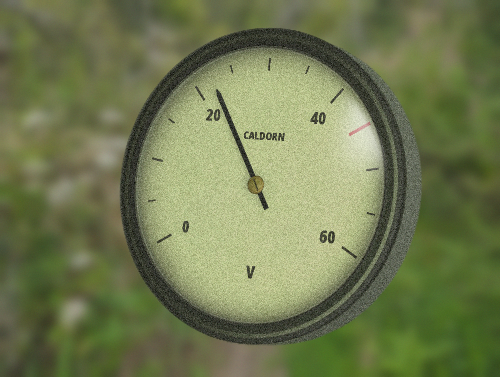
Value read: 22.5 V
